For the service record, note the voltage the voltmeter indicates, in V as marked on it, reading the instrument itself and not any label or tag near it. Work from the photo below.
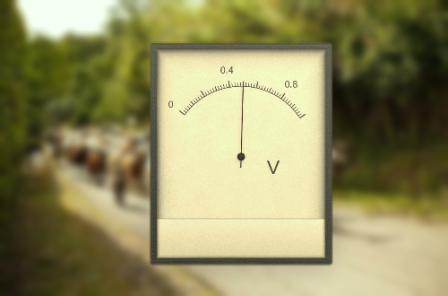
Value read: 0.5 V
